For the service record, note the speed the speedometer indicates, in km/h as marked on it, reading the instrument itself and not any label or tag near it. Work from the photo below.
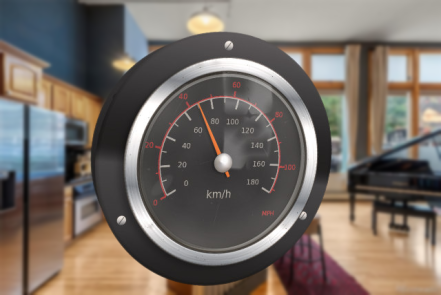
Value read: 70 km/h
